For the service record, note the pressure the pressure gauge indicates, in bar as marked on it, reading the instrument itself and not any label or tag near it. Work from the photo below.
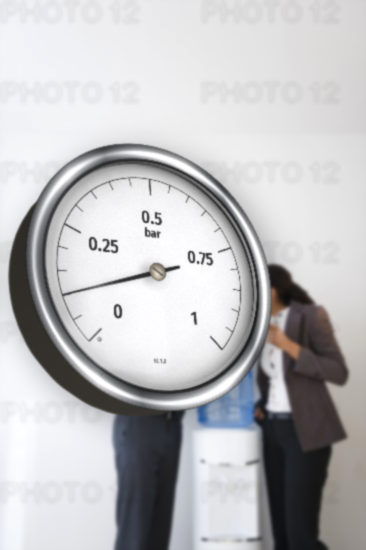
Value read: 0.1 bar
